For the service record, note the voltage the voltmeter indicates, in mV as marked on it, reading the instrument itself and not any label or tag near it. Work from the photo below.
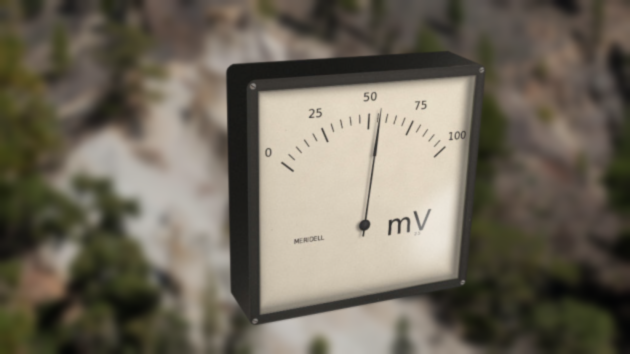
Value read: 55 mV
